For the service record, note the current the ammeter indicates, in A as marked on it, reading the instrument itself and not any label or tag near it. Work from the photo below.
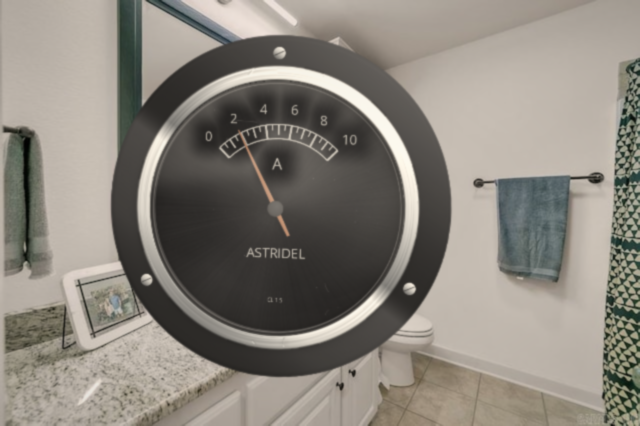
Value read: 2 A
